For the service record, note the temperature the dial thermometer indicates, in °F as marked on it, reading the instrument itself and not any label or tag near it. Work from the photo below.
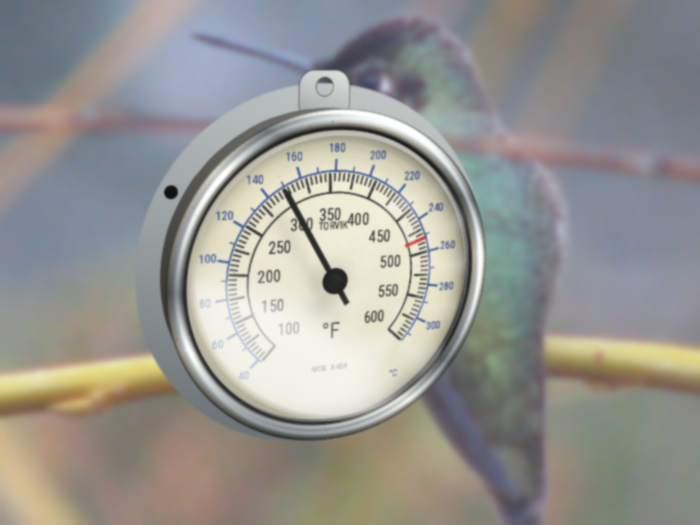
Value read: 300 °F
